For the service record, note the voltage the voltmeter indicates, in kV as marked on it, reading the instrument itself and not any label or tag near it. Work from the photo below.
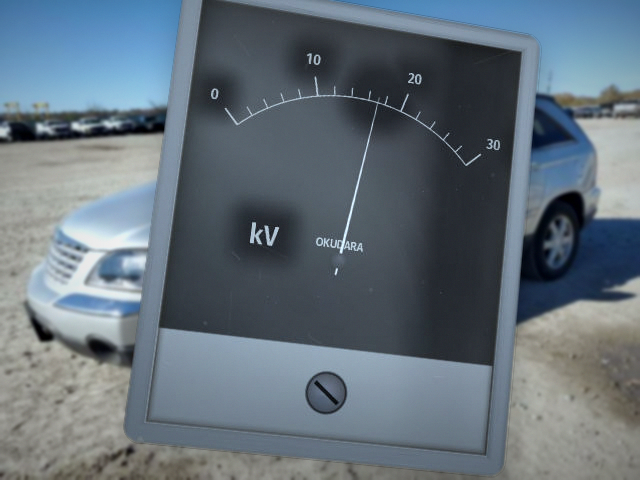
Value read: 17 kV
